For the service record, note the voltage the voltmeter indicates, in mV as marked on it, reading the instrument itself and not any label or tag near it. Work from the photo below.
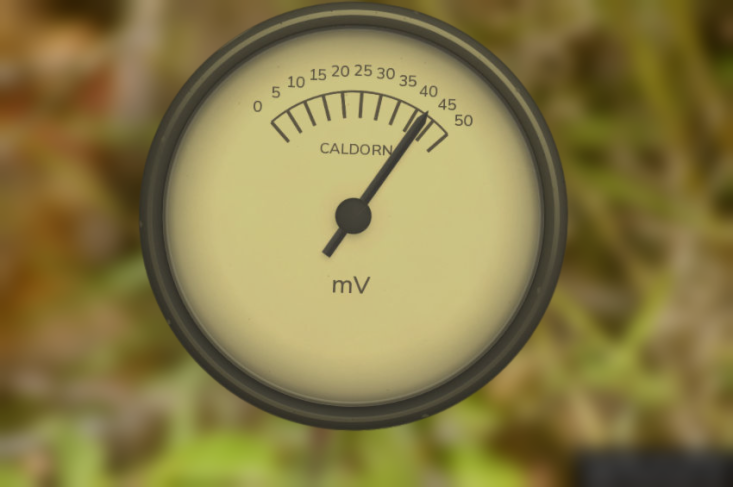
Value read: 42.5 mV
